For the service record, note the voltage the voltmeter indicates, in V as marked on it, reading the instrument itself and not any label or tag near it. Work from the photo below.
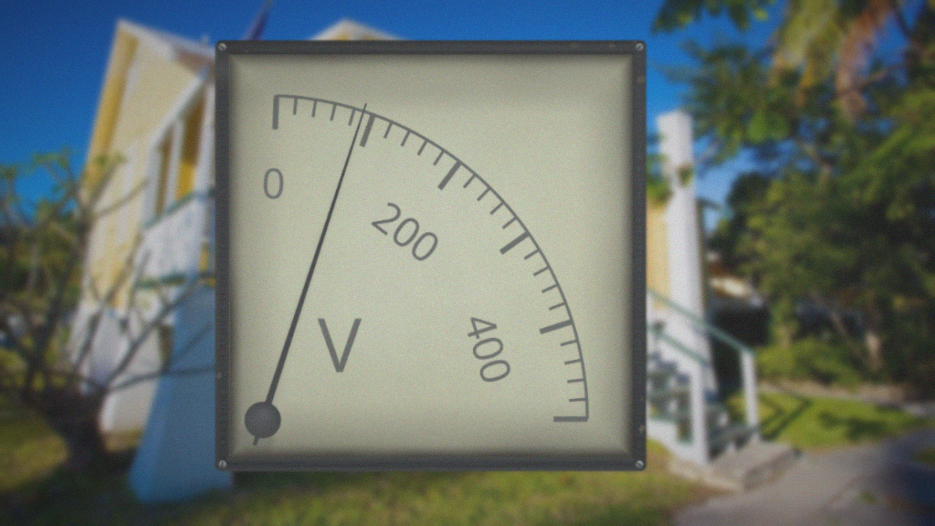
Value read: 90 V
